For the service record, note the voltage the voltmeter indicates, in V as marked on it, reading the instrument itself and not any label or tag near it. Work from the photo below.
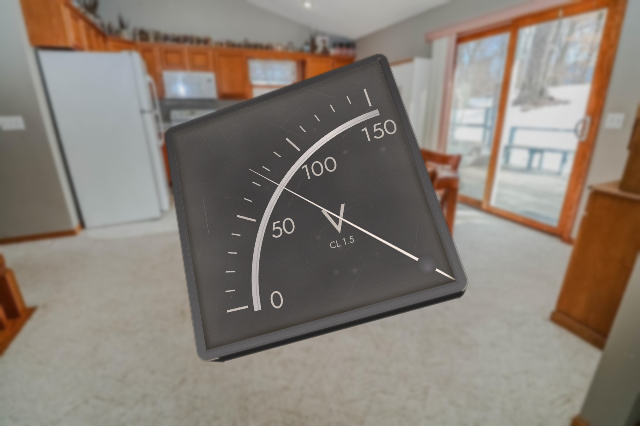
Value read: 75 V
